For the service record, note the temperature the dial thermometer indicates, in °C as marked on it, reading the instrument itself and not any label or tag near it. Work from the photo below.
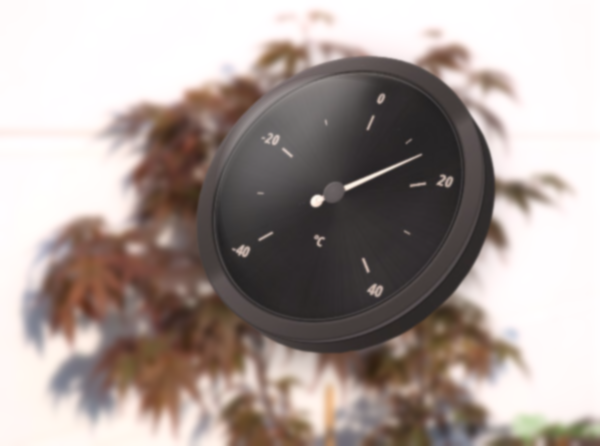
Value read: 15 °C
